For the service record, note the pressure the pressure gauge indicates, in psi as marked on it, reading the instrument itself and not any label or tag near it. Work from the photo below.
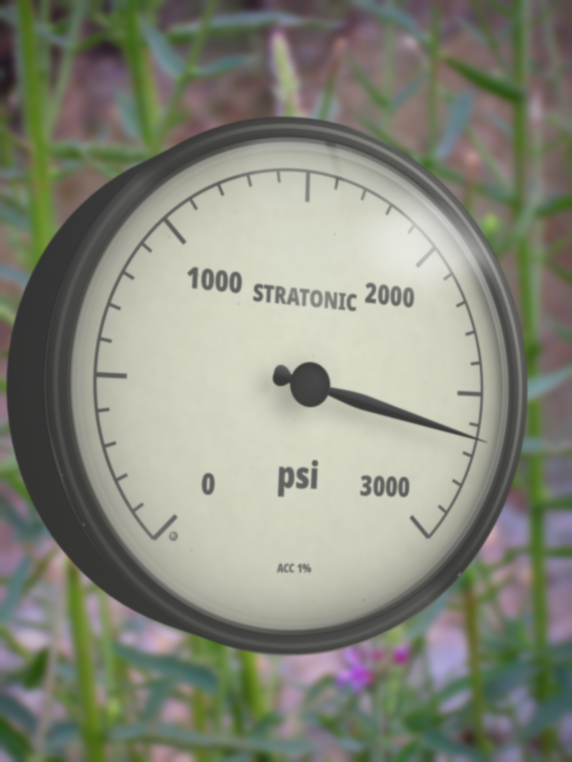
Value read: 2650 psi
